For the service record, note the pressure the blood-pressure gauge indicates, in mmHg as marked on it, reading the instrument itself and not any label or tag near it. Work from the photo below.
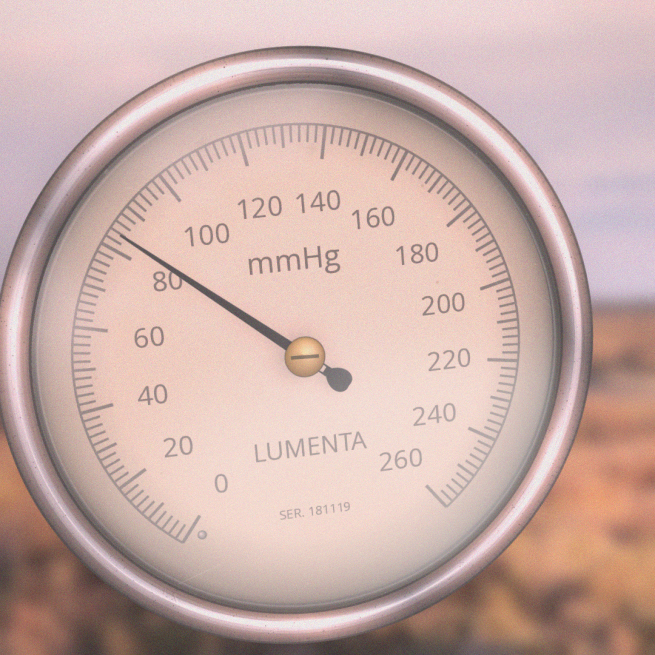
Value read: 84 mmHg
